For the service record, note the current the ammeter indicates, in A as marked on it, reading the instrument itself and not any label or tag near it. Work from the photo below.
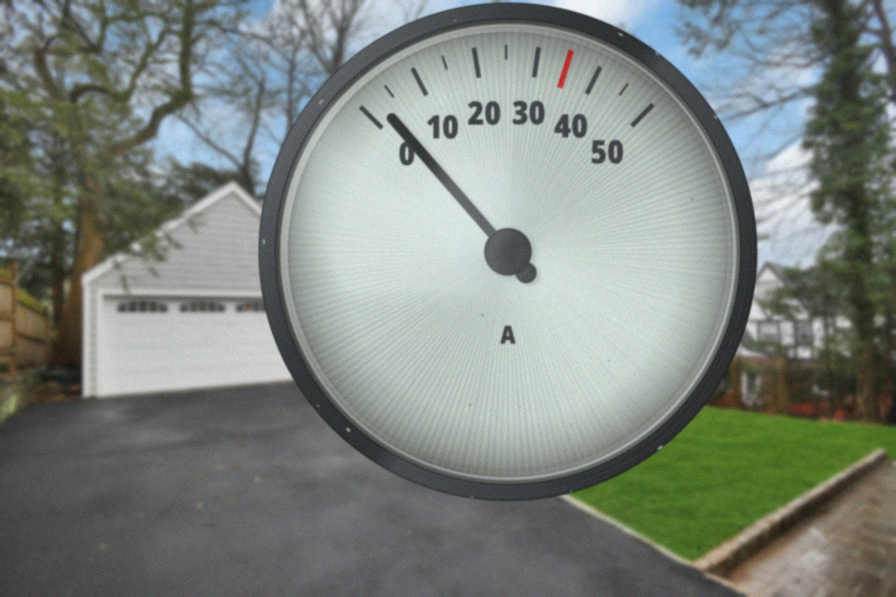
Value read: 2.5 A
